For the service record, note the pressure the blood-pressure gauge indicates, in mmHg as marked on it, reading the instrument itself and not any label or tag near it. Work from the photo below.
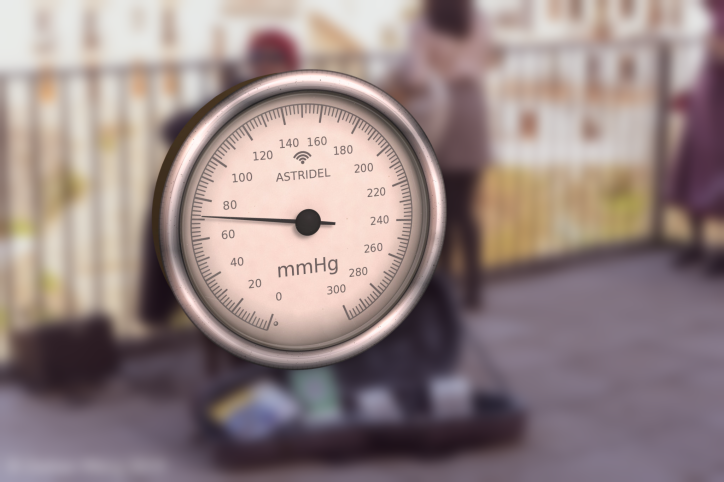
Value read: 72 mmHg
